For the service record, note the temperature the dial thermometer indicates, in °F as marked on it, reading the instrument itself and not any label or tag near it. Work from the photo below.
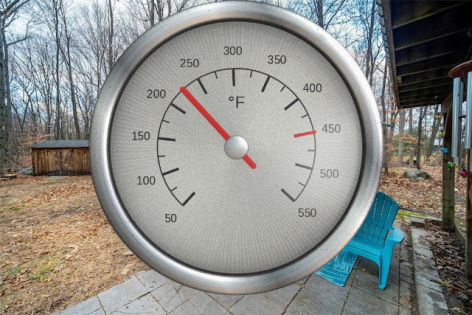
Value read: 225 °F
